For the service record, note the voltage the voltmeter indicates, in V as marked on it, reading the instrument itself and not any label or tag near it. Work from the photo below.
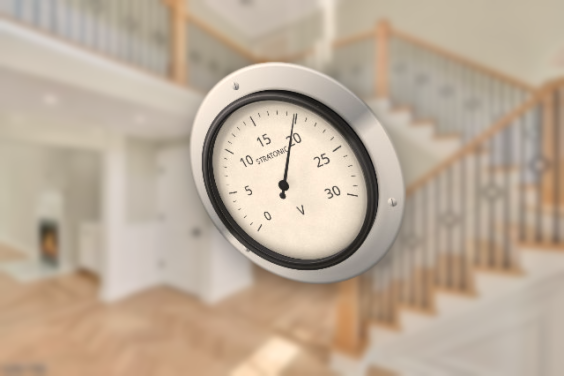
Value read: 20 V
